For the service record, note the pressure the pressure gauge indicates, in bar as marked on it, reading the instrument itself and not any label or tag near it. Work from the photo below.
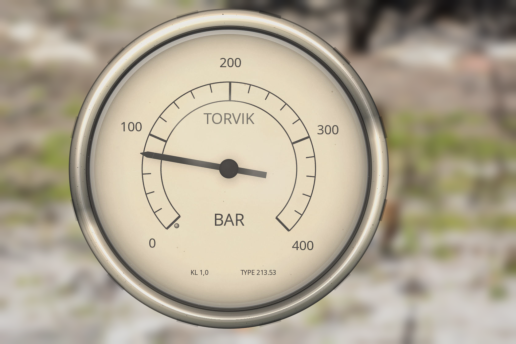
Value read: 80 bar
